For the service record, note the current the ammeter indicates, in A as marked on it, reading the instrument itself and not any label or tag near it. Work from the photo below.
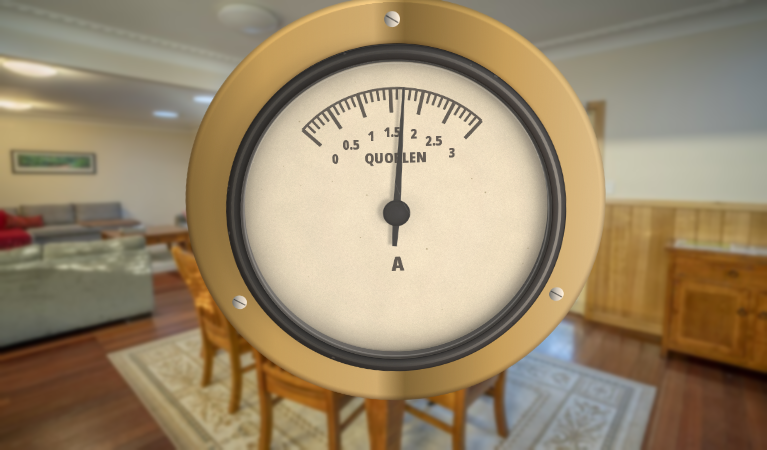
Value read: 1.7 A
